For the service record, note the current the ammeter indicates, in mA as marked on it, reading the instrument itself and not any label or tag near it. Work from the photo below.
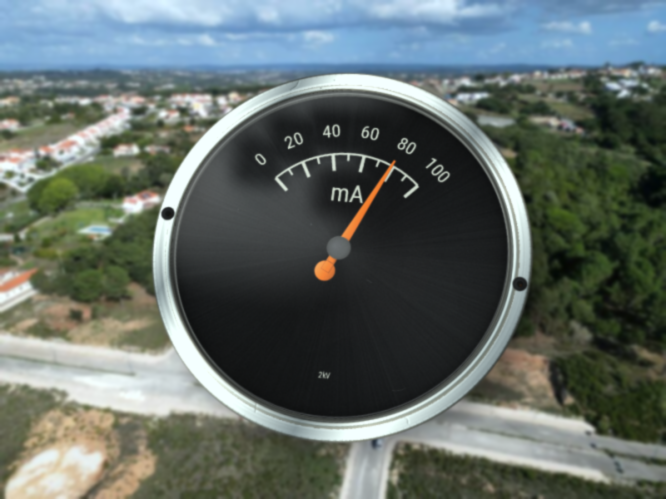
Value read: 80 mA
